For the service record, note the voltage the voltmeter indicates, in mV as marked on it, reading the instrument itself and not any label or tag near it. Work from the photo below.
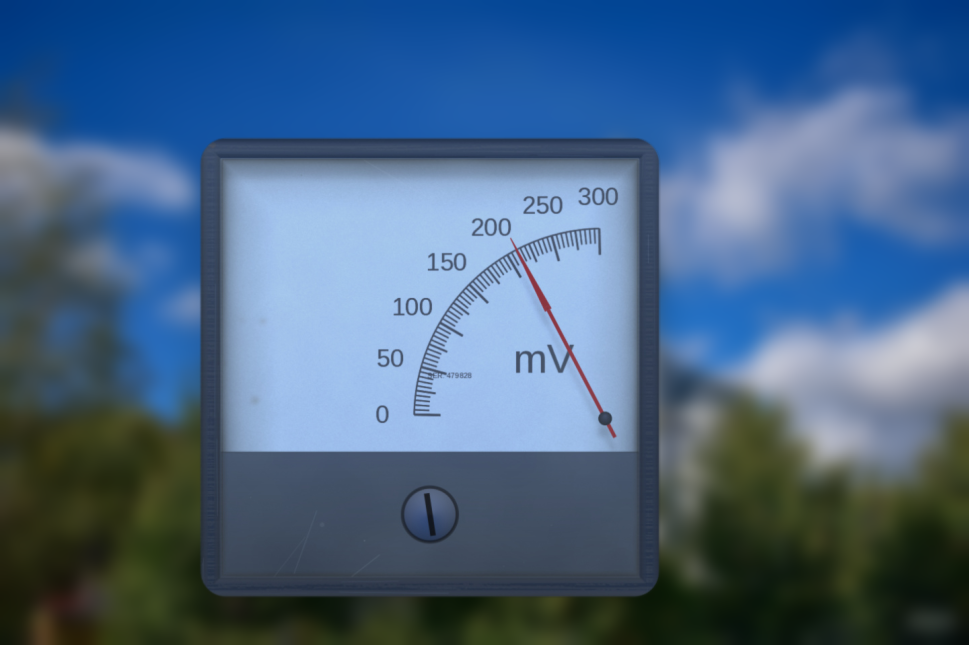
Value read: 210 mV
